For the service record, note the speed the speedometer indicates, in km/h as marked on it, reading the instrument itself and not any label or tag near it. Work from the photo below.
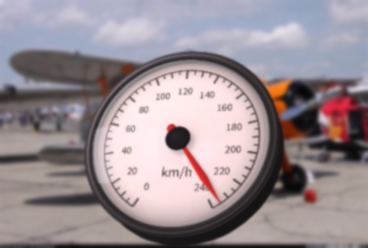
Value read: 235 km/h
